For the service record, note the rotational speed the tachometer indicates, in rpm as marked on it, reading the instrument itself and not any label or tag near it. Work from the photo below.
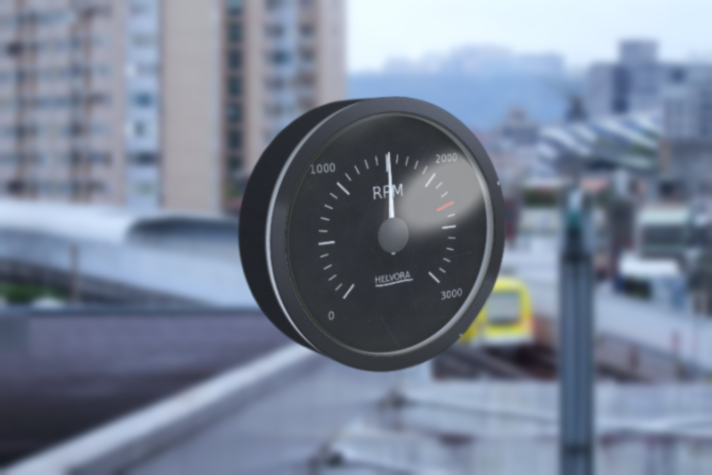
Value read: 1500 rpm
